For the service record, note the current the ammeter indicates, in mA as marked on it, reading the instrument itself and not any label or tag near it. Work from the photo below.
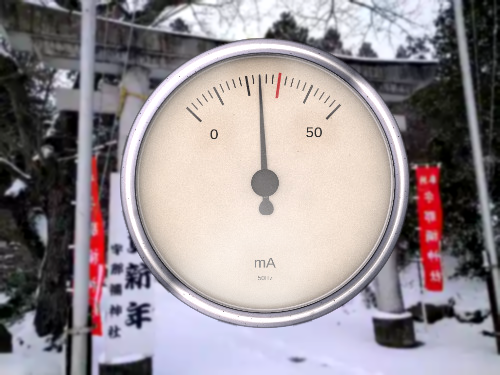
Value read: 24 mA
